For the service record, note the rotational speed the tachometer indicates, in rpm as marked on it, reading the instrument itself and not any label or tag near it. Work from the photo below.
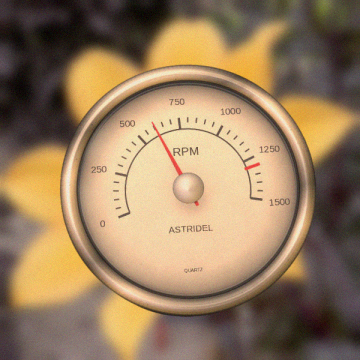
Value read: 600 rpm
